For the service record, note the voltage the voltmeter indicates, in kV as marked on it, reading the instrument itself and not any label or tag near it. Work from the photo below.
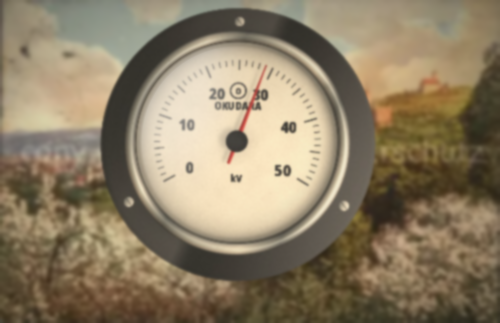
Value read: 29 kV
